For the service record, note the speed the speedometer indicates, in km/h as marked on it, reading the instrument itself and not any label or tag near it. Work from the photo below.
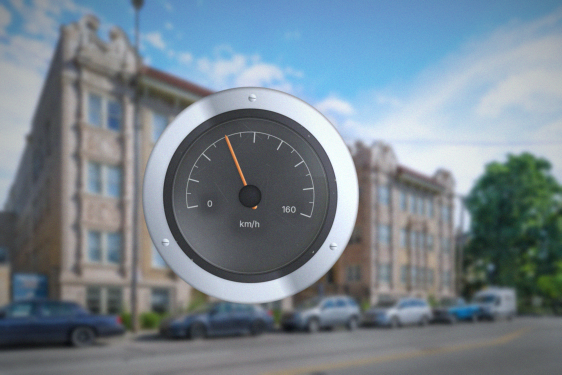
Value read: 60 km/h
